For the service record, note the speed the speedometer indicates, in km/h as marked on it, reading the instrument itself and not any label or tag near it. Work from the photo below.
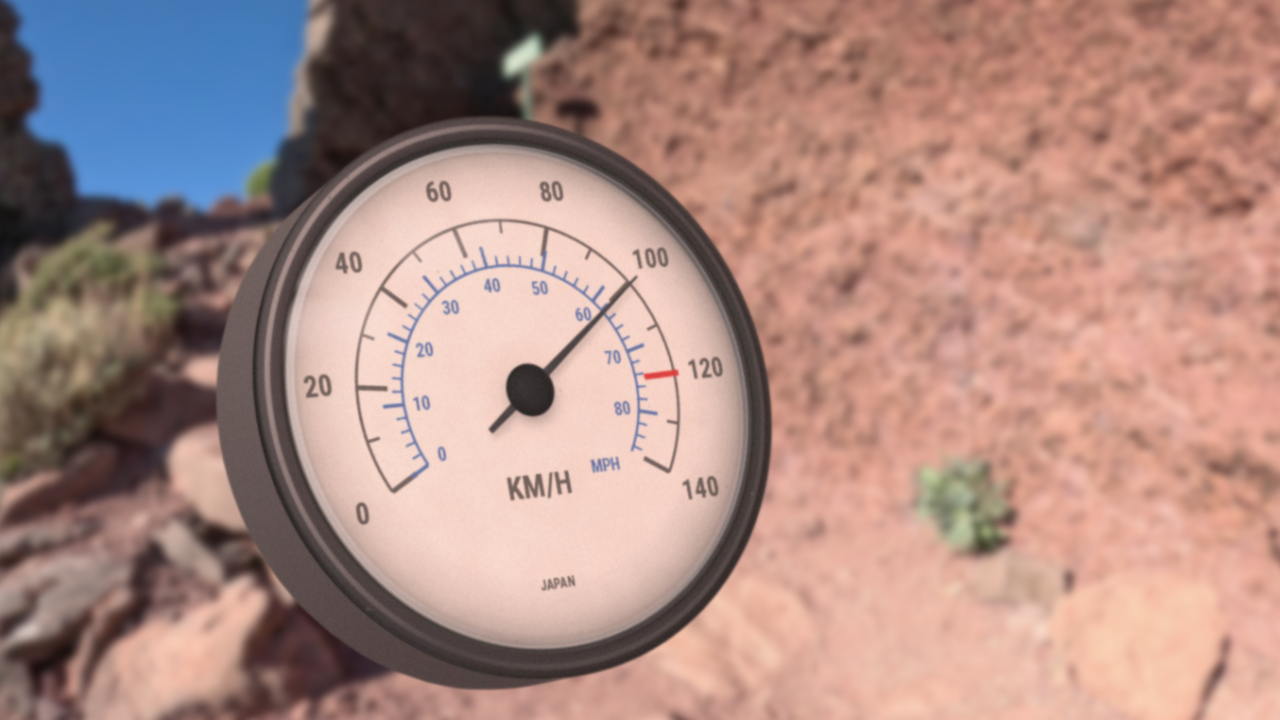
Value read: 100 km/h
